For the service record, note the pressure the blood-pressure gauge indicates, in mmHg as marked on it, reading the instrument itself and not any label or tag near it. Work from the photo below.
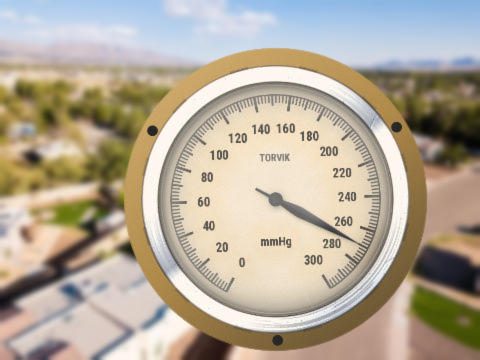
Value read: 270 mmHg
